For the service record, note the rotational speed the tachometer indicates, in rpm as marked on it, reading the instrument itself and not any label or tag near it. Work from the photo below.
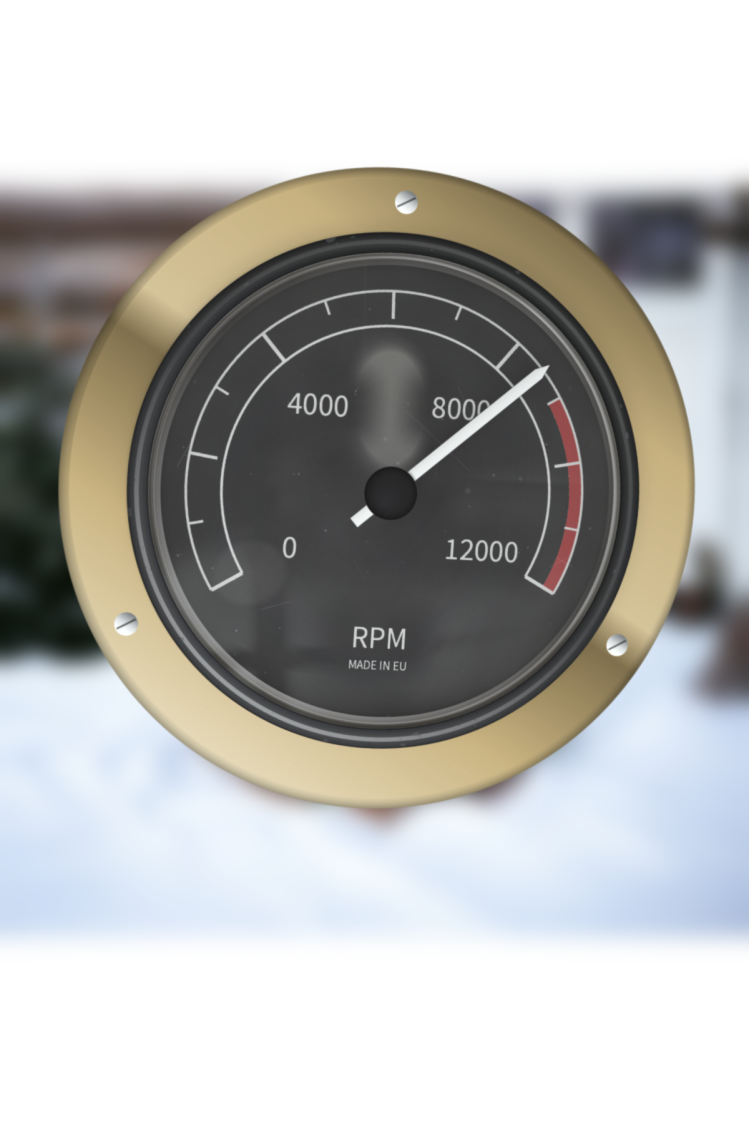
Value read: 8500 rpm
